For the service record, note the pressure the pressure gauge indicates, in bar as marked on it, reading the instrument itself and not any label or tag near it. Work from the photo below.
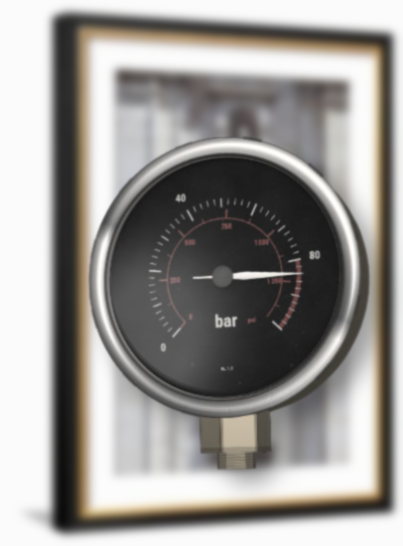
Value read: 84 bar
